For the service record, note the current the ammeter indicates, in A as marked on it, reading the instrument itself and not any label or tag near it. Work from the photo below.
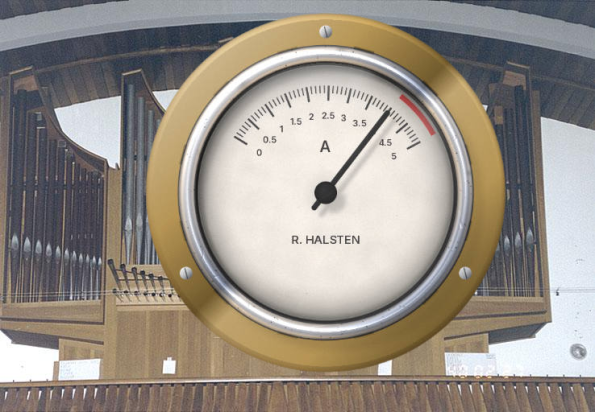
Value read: 4 A
